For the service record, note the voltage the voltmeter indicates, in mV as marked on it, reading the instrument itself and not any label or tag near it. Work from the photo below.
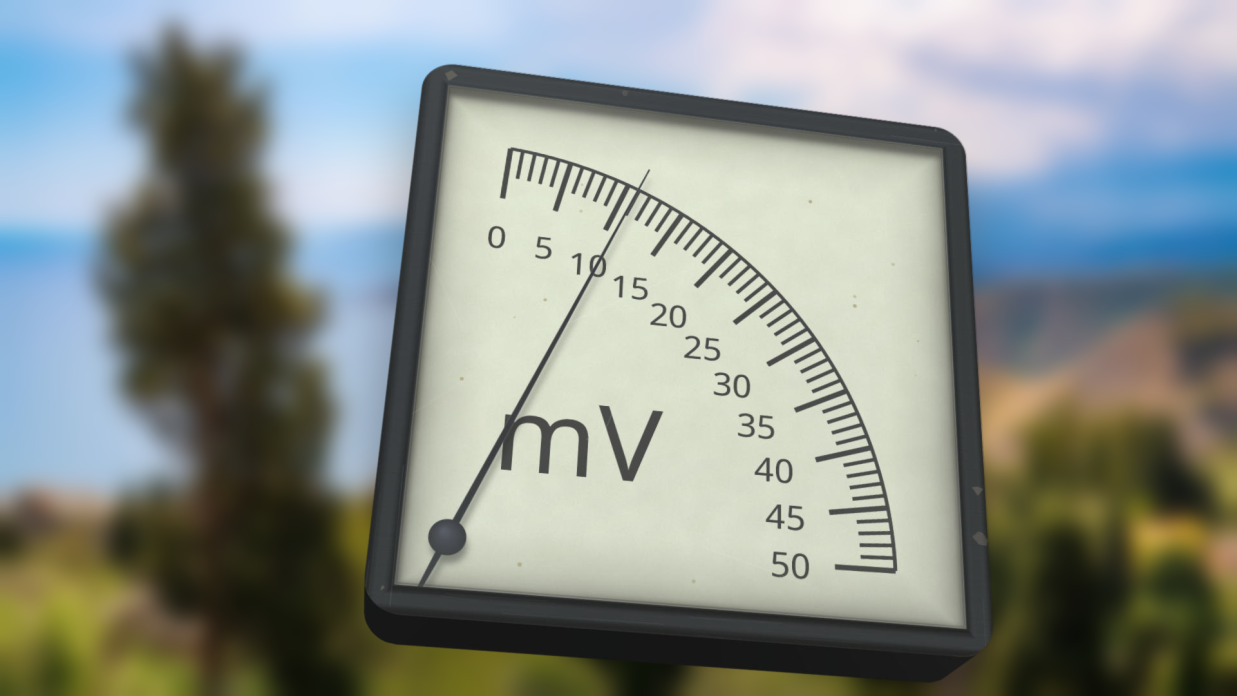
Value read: 11 mV
